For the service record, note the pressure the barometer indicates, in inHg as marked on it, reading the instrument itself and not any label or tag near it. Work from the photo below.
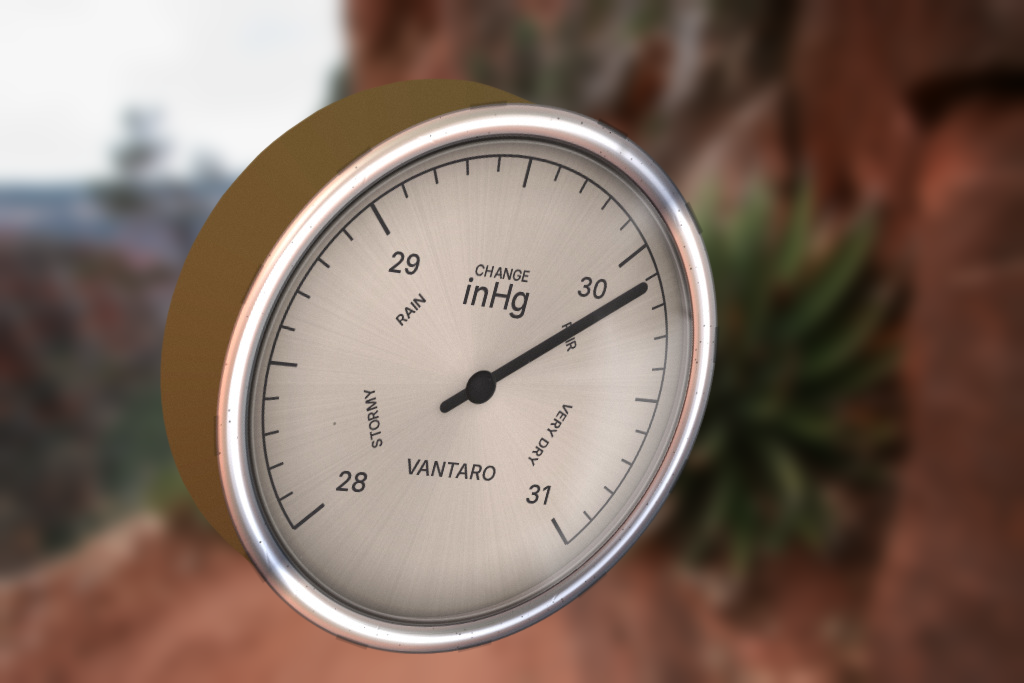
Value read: 30.1 inHg
